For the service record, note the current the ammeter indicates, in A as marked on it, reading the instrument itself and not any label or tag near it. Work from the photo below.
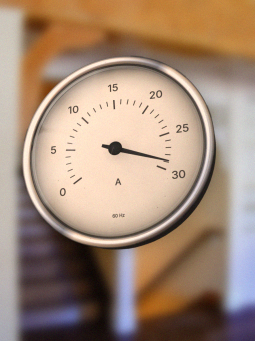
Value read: 29 A
